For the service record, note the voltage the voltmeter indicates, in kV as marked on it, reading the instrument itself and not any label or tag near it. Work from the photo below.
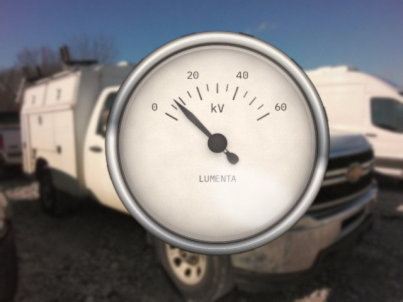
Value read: 7.5 kV
